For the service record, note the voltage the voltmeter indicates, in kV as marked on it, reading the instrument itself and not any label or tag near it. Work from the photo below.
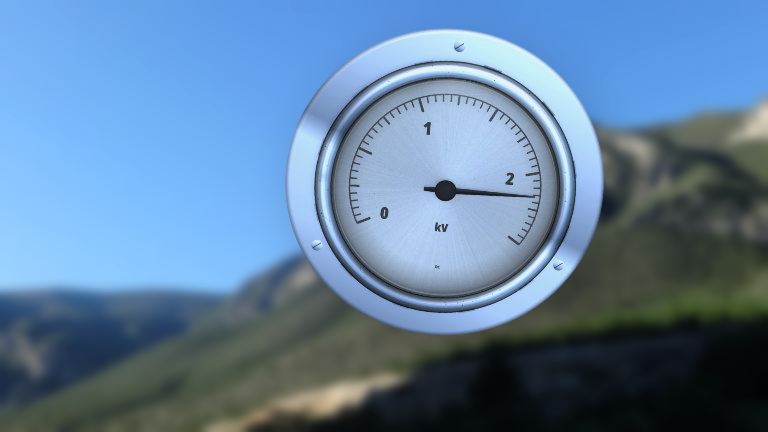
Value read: 2.15 kV
